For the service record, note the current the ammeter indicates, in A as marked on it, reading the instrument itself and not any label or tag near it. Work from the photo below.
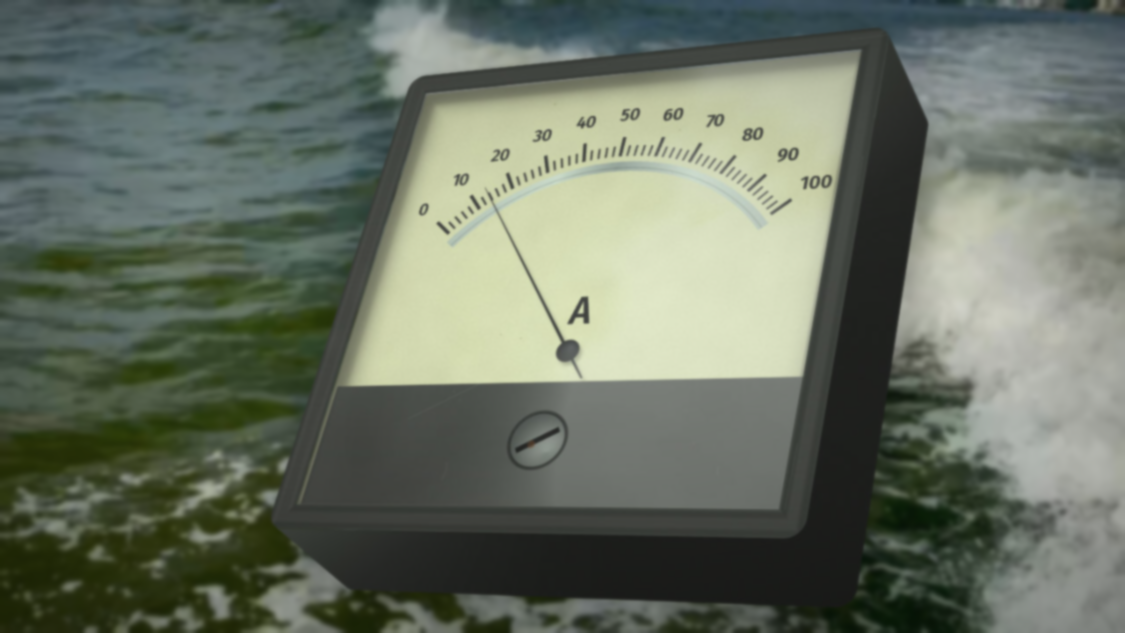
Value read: 14 A
